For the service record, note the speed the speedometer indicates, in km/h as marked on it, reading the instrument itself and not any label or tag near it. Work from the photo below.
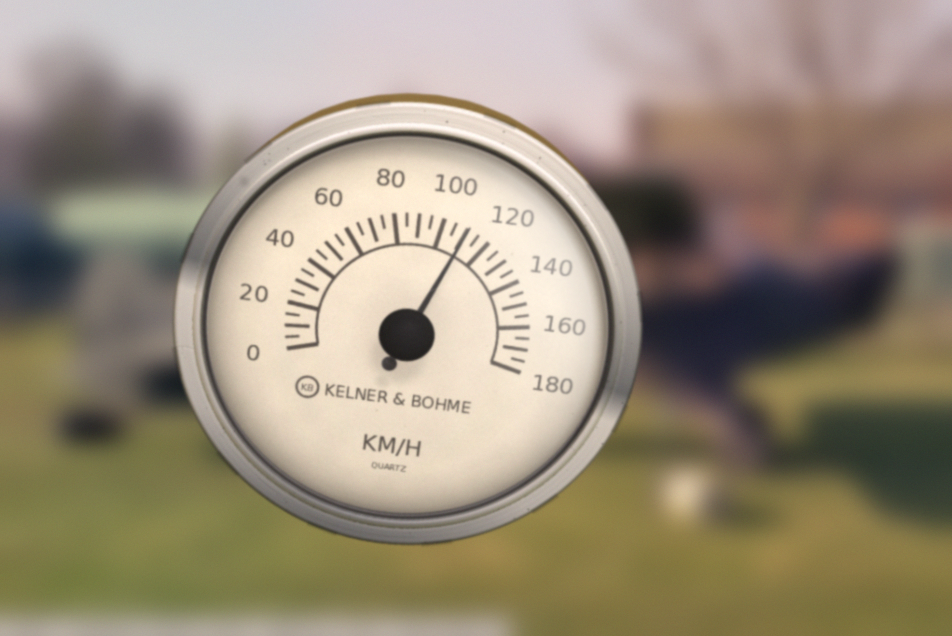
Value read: 110 km/h
